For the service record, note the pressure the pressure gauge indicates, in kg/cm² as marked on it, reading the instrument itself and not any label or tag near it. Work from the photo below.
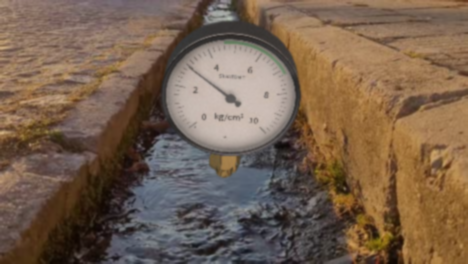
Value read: 3 kg/cm²
